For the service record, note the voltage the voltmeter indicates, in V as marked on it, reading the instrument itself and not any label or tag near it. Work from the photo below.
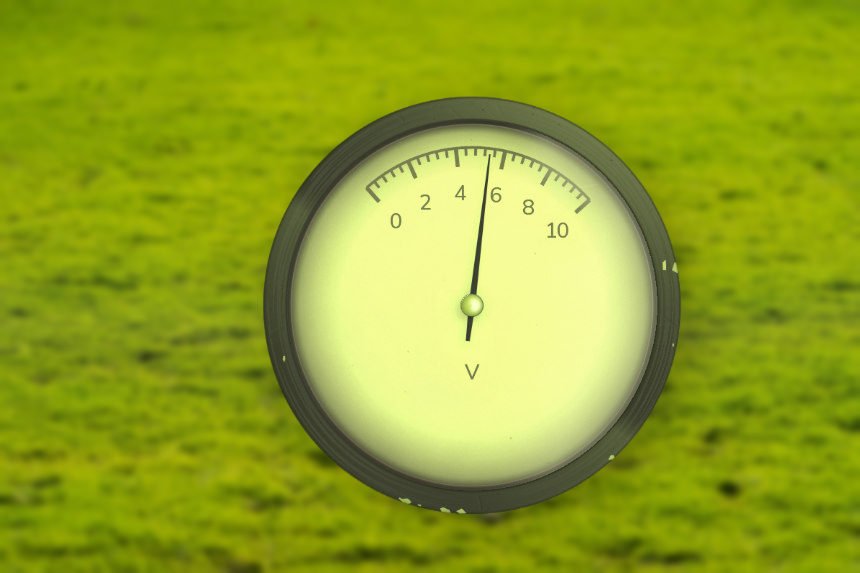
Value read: 5.4 V
